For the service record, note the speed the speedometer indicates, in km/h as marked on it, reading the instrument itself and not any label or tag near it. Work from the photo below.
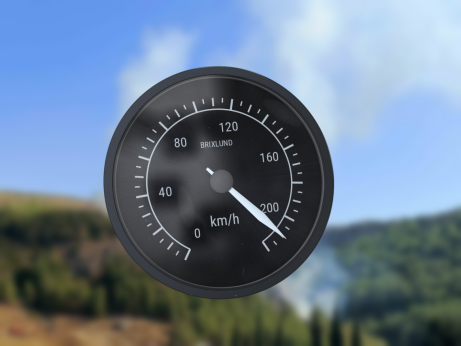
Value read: 210 km/h
